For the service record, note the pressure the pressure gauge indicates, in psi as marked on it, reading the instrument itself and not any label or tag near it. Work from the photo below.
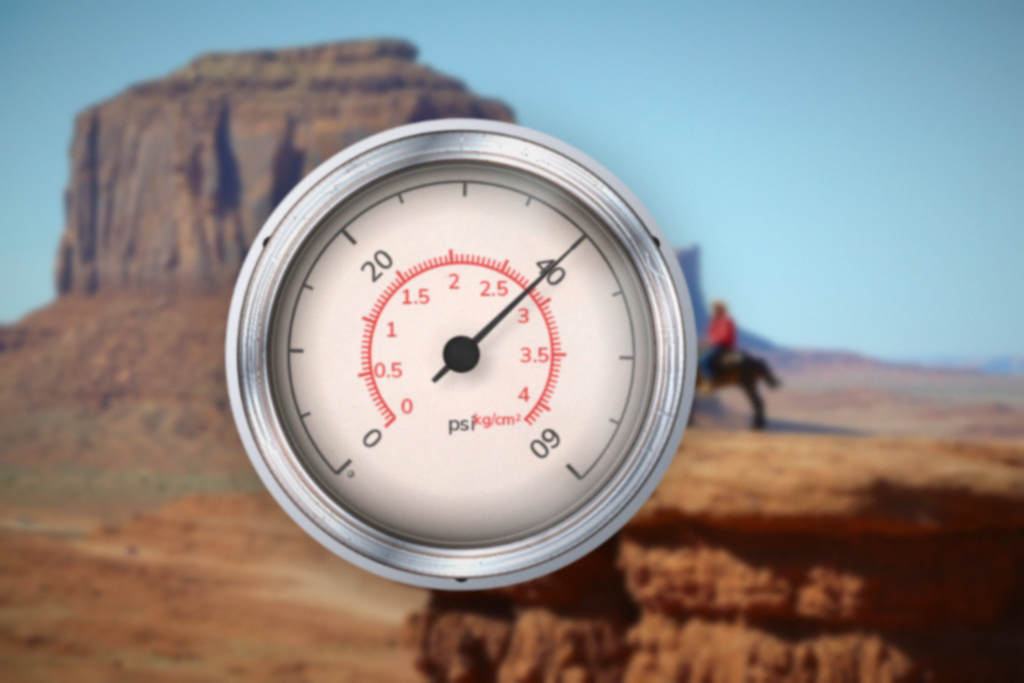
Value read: 40 psi
